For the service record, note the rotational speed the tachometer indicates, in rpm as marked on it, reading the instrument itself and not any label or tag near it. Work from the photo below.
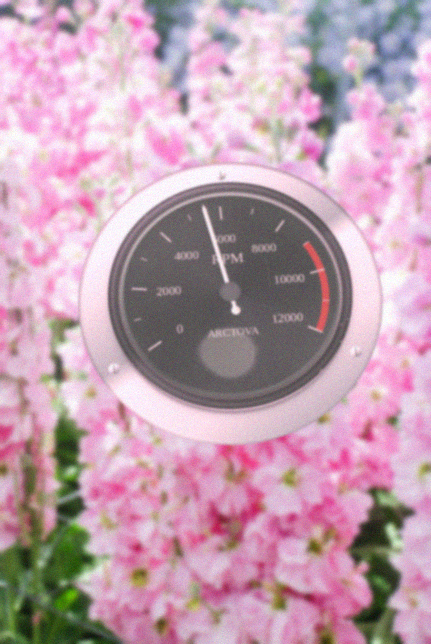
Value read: 5500 rpm
